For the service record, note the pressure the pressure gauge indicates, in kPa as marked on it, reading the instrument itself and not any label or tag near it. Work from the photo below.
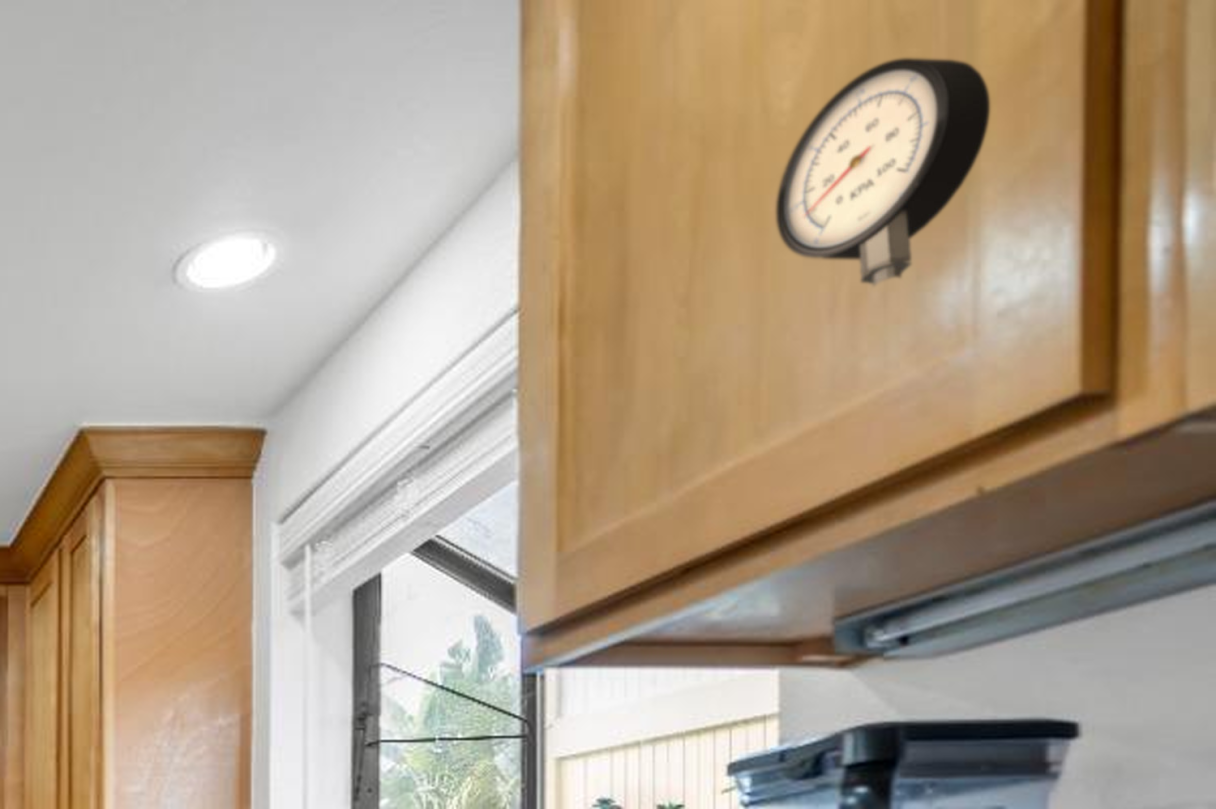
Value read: 10 kPa
